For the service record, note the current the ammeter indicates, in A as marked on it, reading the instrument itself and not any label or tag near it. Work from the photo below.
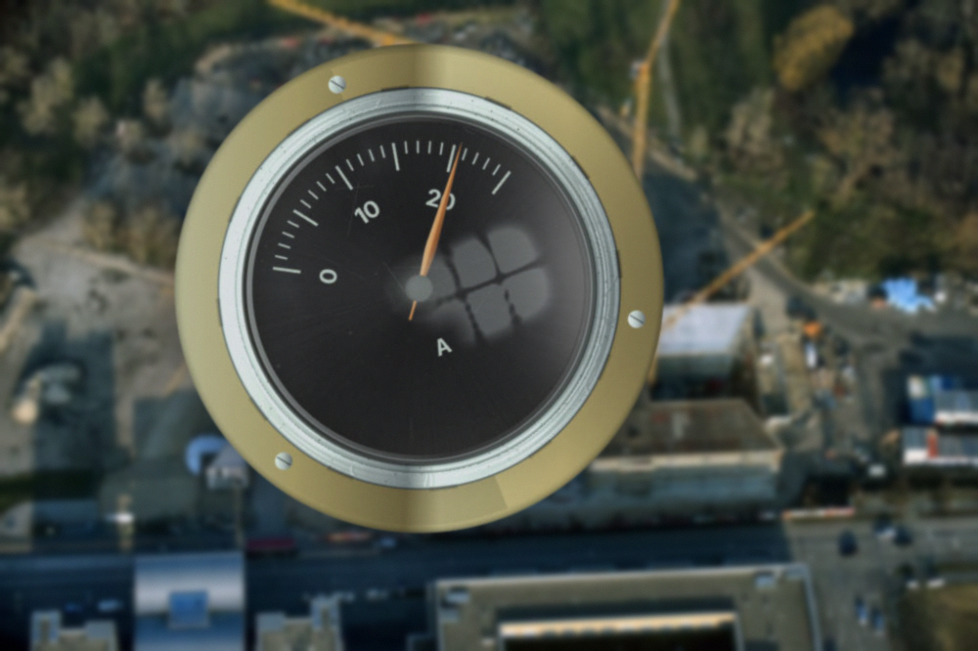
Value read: 20.5 A
